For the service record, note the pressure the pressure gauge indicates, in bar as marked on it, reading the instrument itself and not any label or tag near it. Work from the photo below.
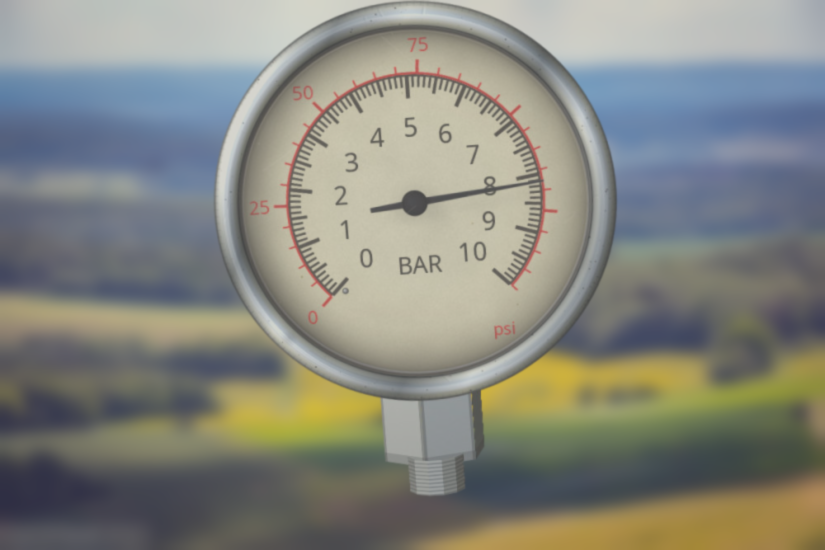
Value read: 8.1 bar
